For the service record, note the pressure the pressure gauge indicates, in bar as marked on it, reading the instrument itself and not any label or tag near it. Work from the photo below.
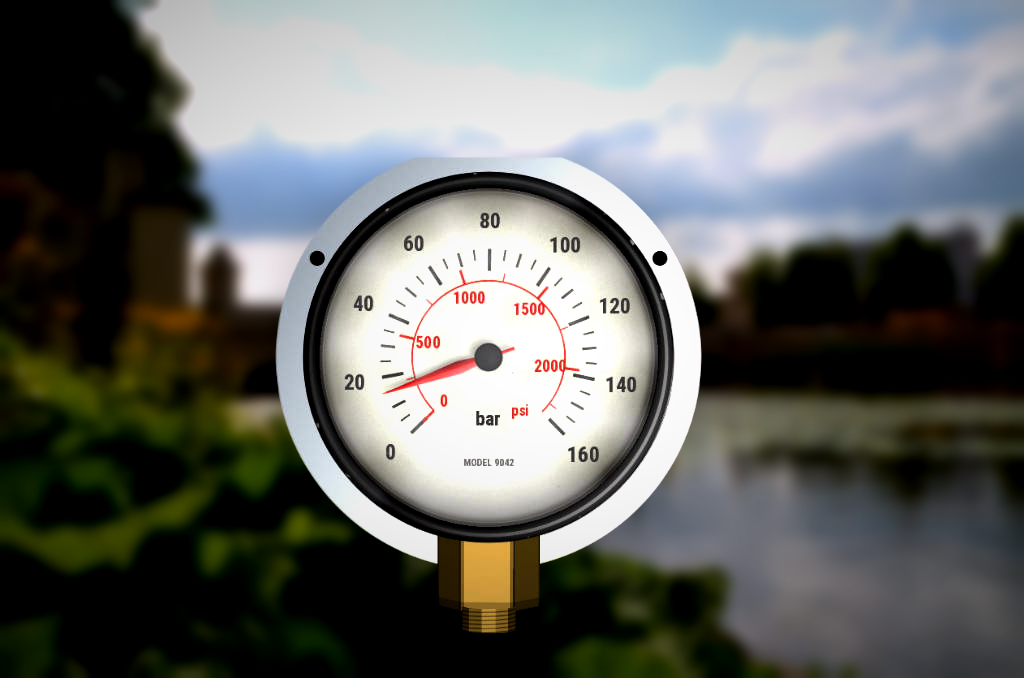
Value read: 15 bar
